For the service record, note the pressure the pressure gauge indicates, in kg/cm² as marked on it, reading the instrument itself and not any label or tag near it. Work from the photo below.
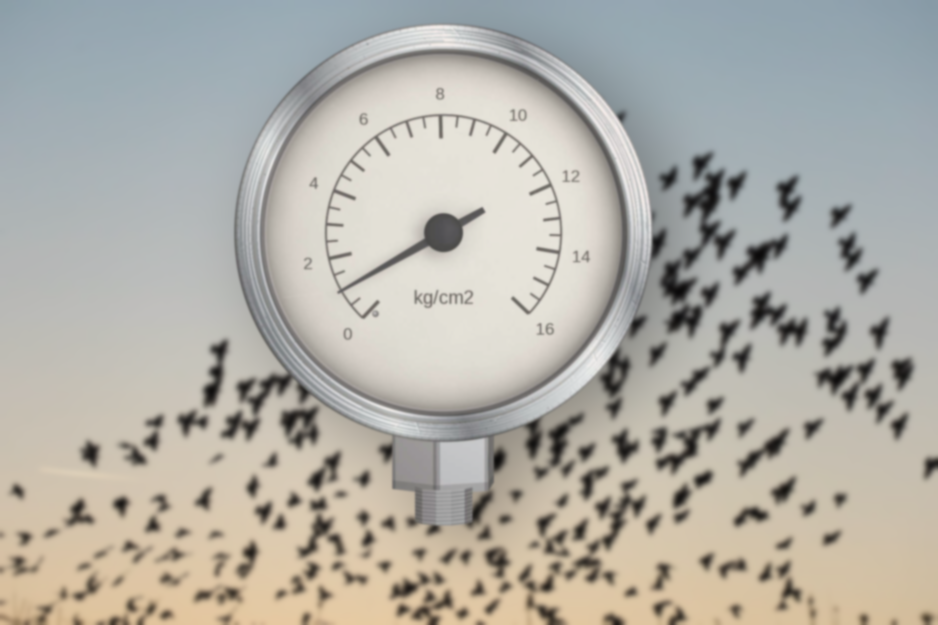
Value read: 1 kg/cm²
